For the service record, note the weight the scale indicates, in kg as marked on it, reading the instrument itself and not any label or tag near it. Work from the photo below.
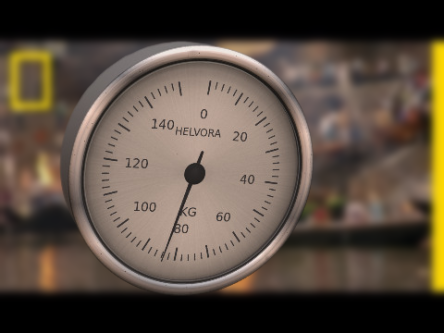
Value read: 84 kg
